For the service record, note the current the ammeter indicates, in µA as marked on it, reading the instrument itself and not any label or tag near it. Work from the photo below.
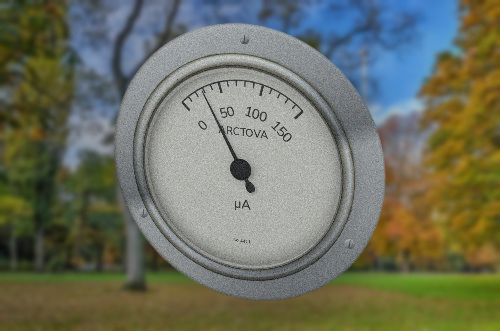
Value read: 30 µA
